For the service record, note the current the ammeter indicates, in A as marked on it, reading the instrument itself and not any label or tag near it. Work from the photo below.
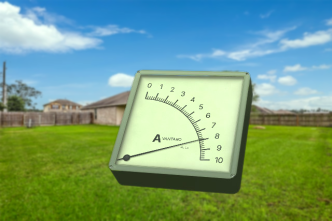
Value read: 8 A
